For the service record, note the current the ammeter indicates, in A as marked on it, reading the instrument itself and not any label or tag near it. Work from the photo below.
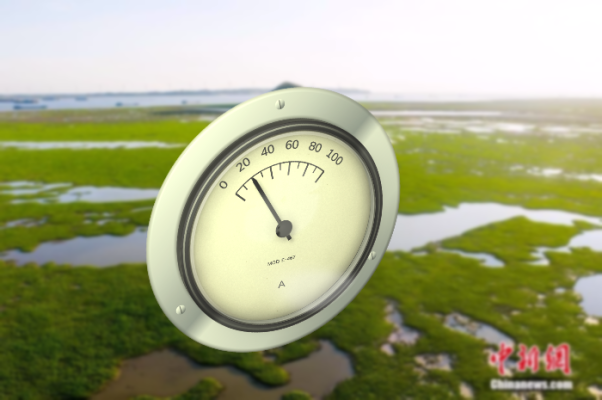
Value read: 20 A
